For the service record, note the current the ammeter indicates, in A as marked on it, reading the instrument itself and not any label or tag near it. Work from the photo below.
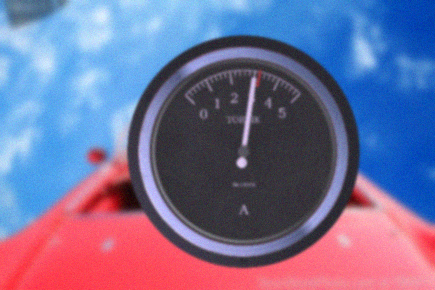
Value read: 3 A
